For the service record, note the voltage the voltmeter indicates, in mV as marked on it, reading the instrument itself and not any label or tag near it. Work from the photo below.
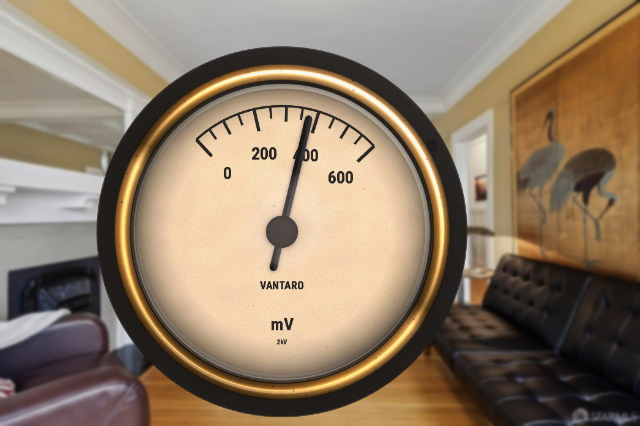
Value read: 375 mV
